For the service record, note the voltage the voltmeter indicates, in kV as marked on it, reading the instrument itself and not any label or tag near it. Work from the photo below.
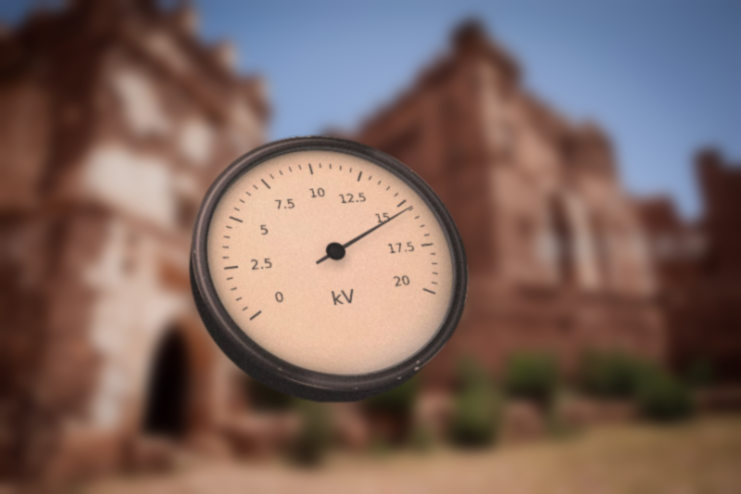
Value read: 15.5 kV
